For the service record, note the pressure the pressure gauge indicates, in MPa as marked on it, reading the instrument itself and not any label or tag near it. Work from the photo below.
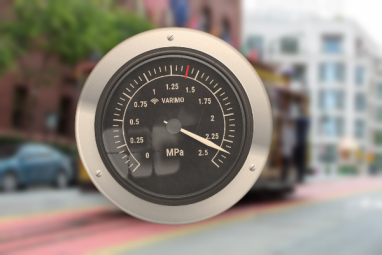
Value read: 2.35 MPa
